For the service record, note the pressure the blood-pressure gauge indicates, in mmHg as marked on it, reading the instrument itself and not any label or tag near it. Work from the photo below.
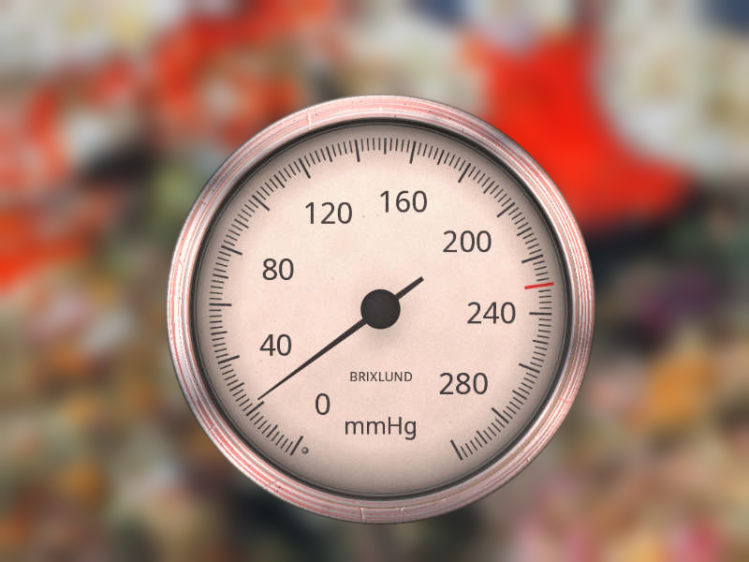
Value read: 22 mmHg
